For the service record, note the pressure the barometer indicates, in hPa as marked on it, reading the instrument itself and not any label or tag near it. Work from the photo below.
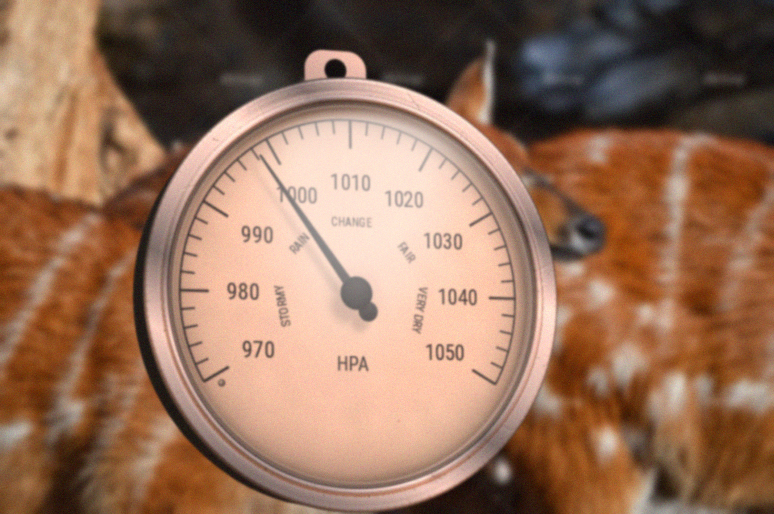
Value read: 998 hPa
